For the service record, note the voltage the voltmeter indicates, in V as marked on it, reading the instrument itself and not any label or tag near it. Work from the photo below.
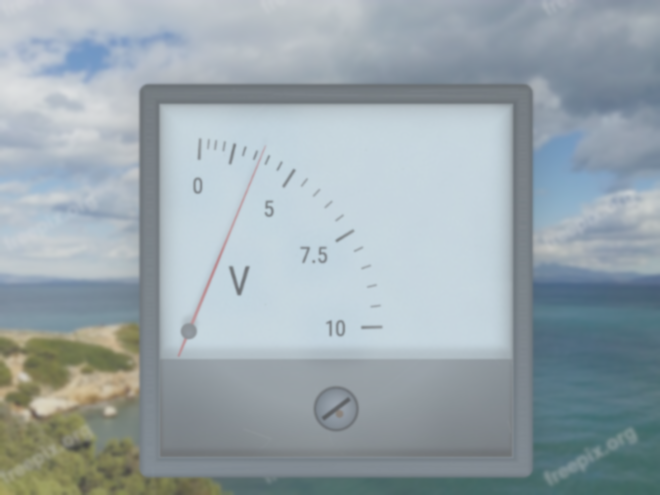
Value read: 3.75 V
